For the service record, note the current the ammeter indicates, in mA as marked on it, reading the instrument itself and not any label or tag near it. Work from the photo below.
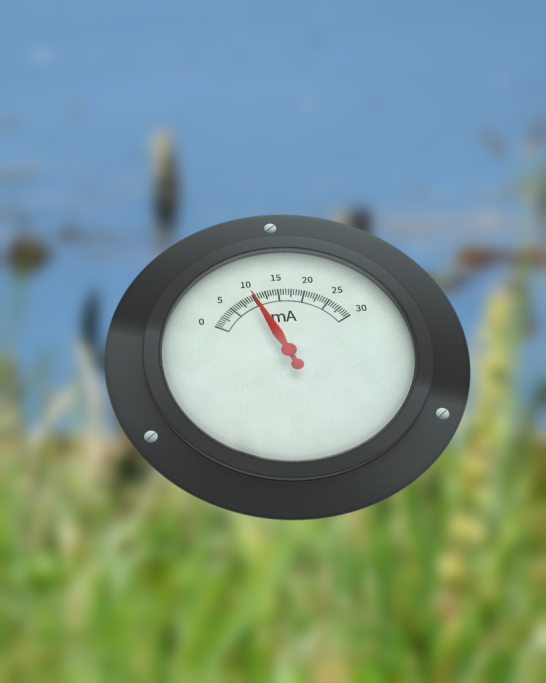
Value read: 10 mA
